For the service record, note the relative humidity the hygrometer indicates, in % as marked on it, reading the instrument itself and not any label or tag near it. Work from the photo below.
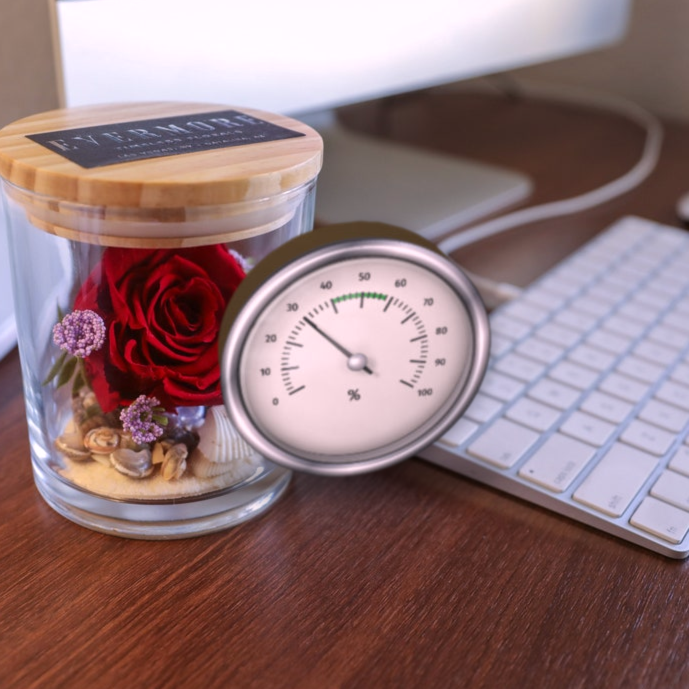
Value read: 30 %
